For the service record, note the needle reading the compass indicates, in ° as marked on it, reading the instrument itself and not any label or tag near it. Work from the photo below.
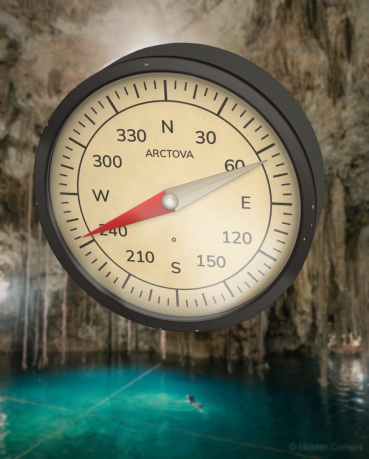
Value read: 245 °
